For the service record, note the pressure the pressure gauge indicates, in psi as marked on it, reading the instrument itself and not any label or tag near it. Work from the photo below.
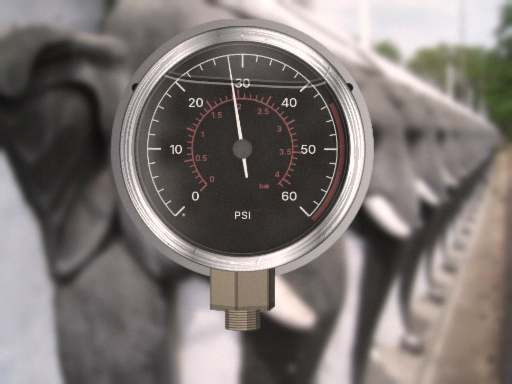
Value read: 28 psi
